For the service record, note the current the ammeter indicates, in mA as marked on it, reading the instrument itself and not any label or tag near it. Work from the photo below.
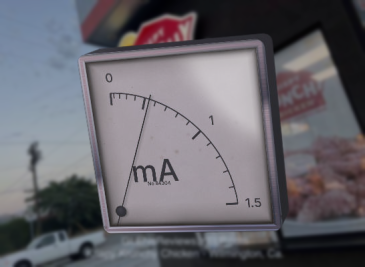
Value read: 0.55 mA
